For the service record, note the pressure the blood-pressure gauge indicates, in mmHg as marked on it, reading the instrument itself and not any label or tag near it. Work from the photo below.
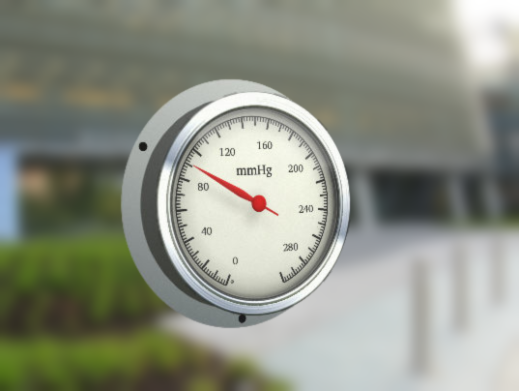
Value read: 90 mmHg
